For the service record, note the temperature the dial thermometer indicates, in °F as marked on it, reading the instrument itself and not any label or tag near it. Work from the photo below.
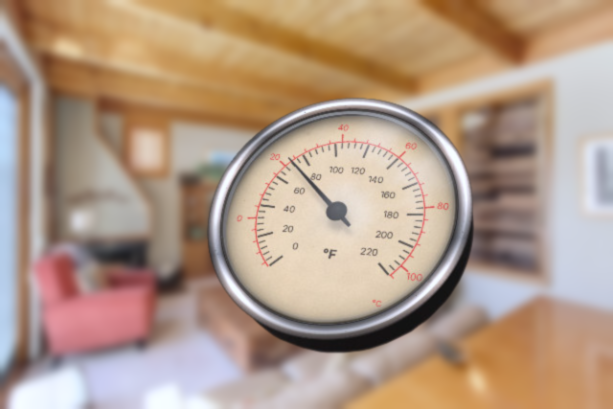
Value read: 72 °F
